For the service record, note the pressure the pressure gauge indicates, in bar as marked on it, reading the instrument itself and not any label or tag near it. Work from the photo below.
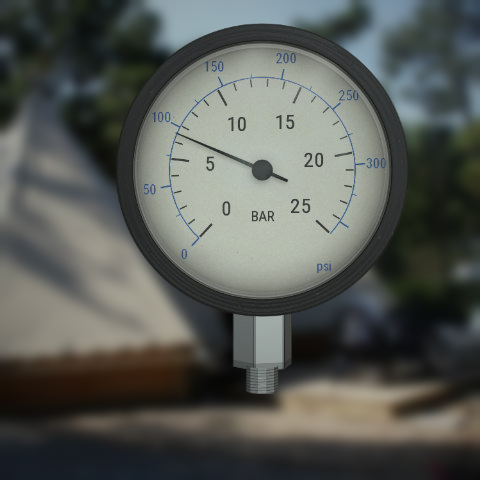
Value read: 6.5 bar
